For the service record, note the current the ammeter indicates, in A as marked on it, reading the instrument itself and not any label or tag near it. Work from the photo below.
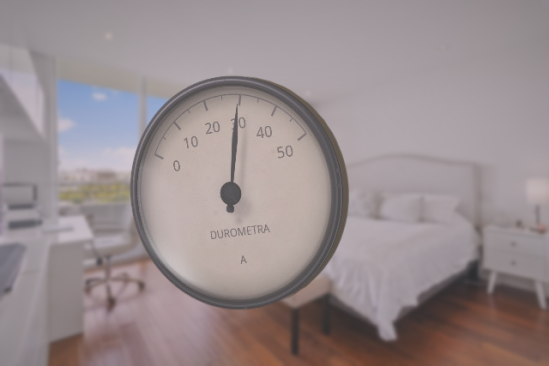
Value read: 30 A
